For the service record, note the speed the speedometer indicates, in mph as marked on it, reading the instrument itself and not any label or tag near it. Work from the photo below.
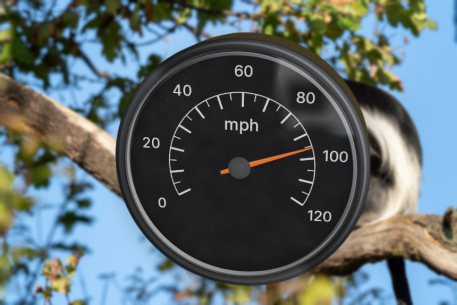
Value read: 95 mph
